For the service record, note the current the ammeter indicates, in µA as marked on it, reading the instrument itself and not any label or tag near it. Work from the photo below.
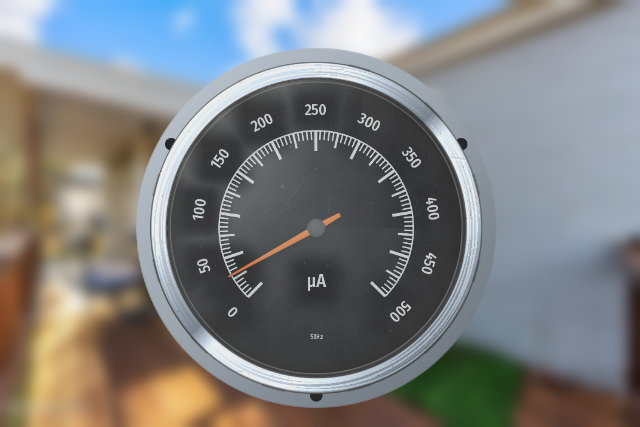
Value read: 30 µA
